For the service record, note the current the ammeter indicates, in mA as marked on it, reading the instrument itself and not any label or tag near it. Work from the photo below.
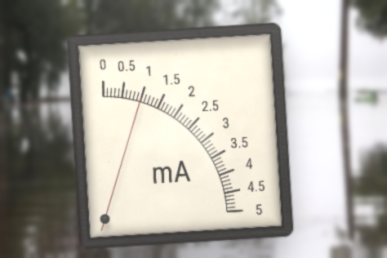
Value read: 1 mA
